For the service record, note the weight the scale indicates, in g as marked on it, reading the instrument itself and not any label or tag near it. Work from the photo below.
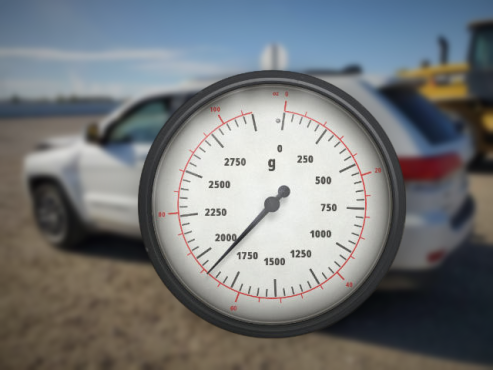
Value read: 1900 g
